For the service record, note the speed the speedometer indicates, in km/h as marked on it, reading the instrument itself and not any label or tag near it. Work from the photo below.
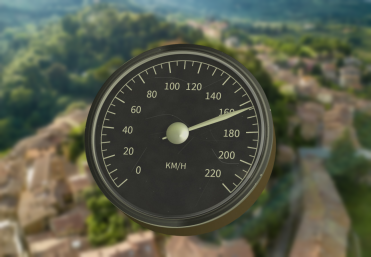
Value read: 165 km/h
